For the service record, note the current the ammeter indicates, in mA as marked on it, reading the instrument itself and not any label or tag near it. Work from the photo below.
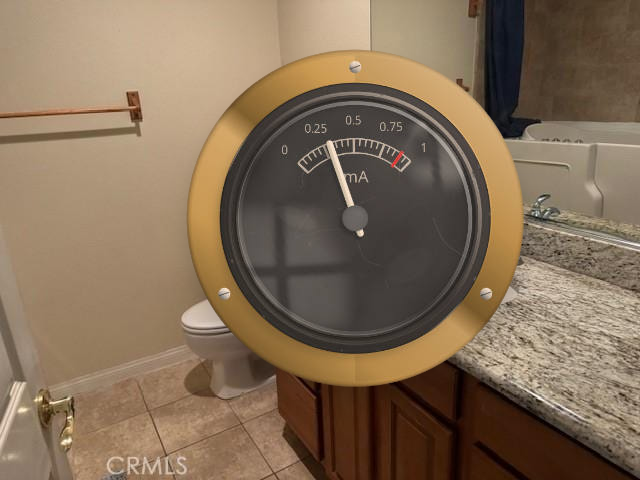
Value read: 0.3 mA
